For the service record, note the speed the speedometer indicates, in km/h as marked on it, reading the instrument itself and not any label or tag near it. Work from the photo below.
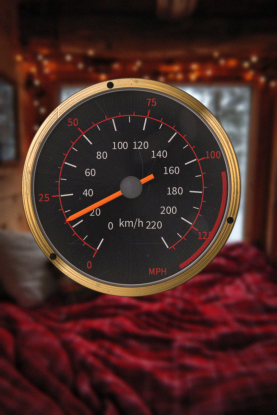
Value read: 25 km/h
